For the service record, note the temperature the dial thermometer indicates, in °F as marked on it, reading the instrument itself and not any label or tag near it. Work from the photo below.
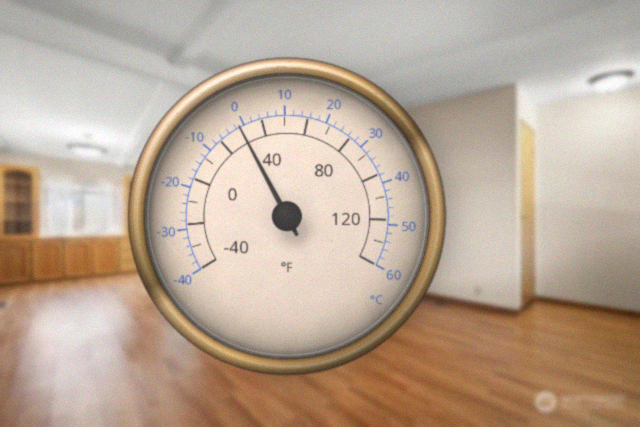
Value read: 30 °F
